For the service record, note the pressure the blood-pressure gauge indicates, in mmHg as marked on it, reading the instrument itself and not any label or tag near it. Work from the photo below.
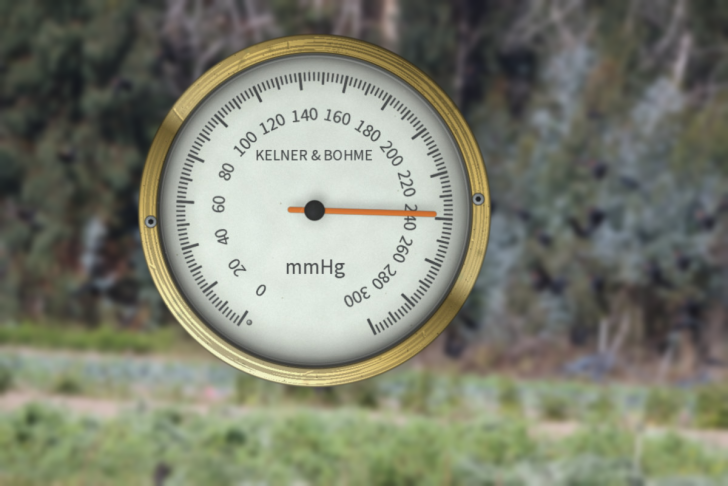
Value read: 238 mmHg
